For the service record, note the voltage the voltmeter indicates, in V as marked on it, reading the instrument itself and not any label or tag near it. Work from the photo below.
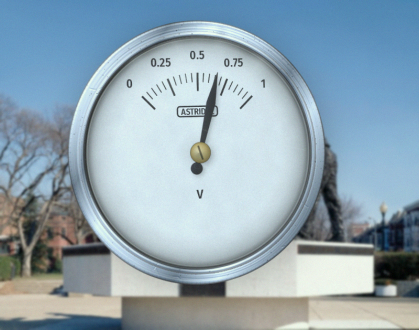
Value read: 0.65 V
